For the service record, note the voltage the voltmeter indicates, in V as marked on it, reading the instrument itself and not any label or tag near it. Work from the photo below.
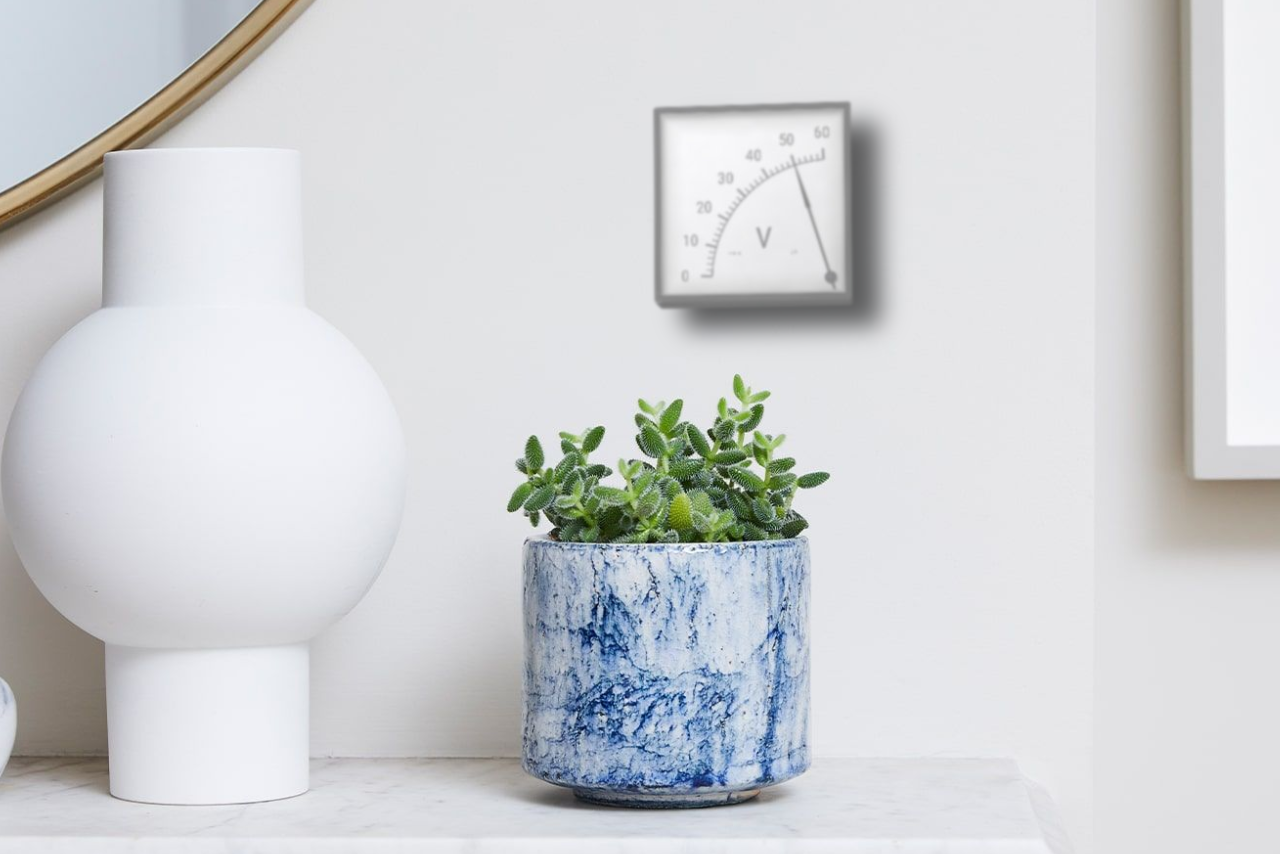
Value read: 50 V
